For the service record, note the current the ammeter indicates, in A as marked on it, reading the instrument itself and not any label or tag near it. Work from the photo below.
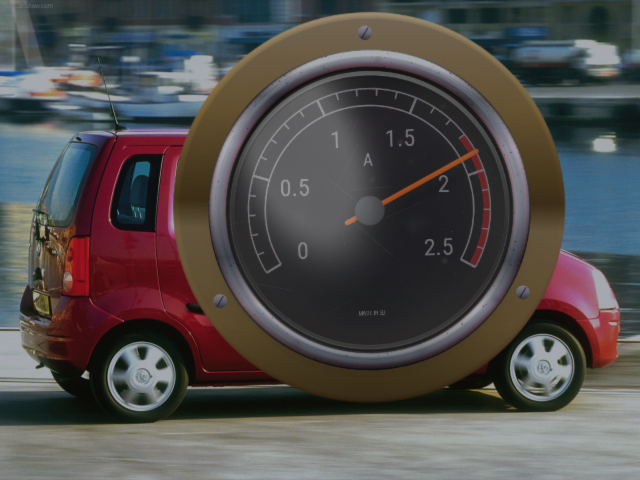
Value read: 1.9 A
